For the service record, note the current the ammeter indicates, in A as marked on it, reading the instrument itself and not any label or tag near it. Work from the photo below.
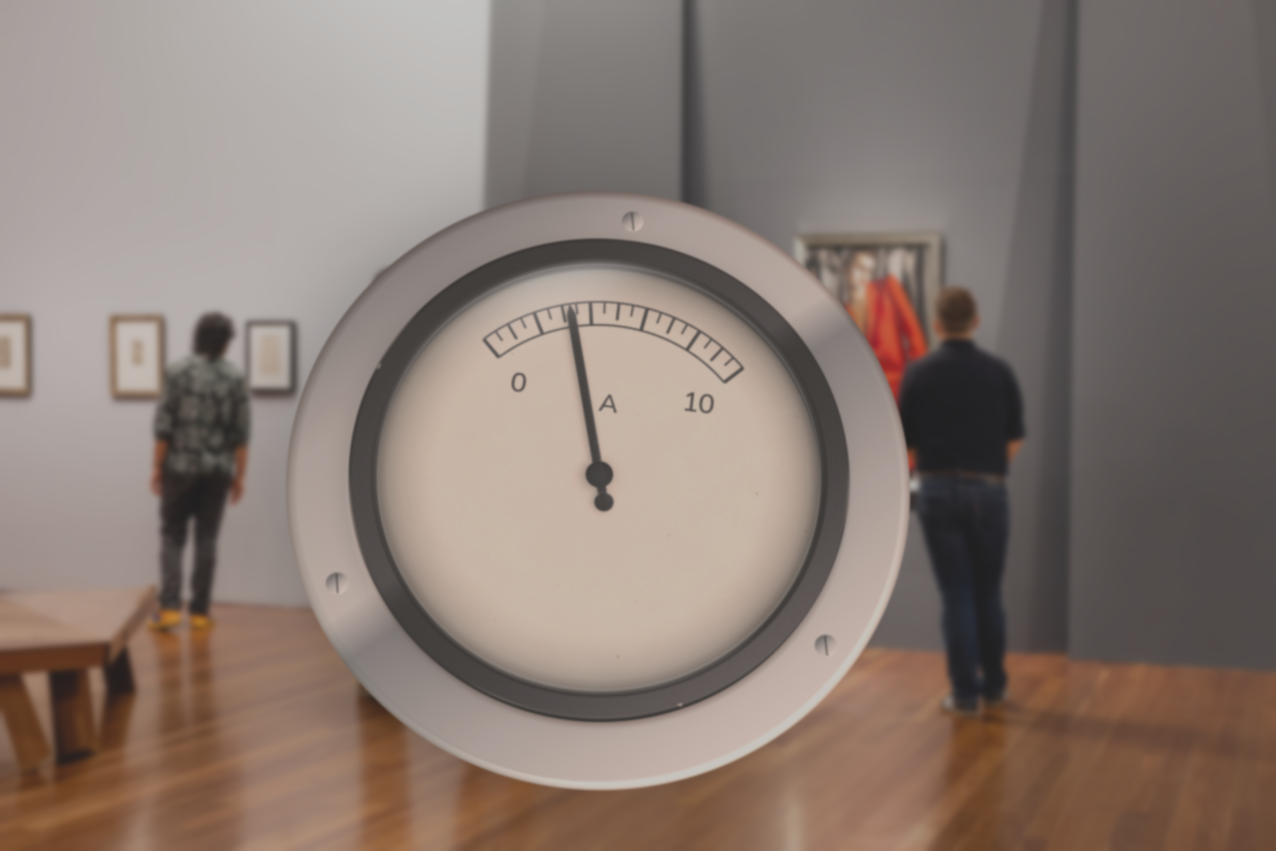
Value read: 3.25 A
